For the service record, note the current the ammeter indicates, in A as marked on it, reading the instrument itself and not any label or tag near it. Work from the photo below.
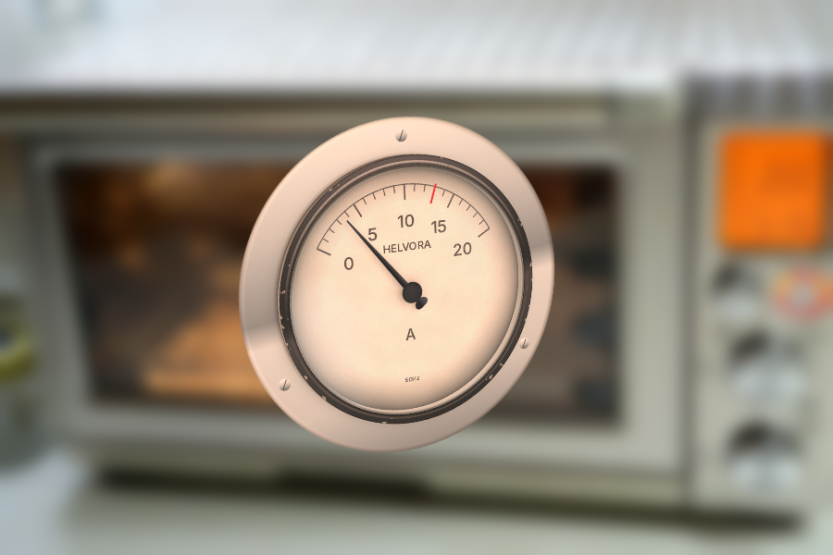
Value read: 3.5 A
